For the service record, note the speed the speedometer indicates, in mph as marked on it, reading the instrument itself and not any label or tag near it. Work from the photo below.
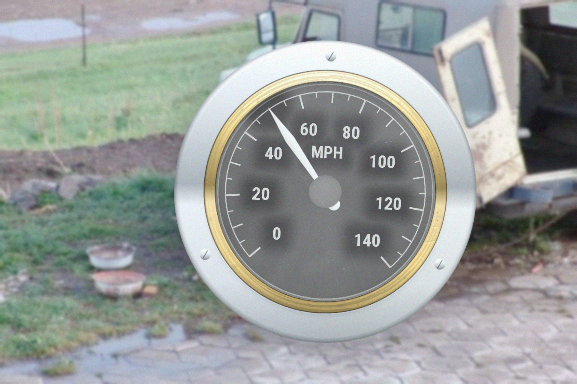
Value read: 50 mph
